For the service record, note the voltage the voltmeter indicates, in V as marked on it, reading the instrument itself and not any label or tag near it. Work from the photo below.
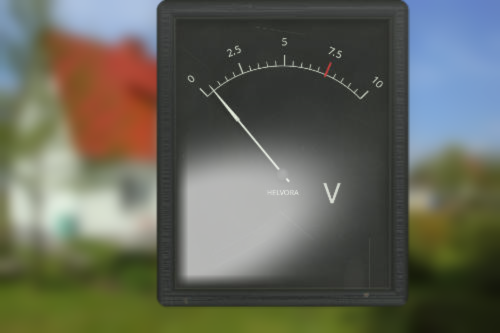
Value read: 0.5 V
